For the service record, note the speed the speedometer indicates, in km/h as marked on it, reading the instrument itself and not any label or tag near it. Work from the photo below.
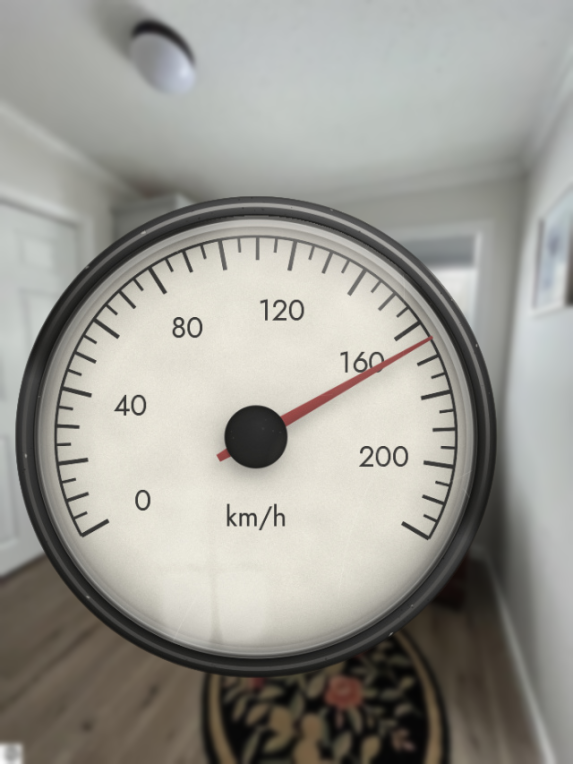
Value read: 165 km/h
